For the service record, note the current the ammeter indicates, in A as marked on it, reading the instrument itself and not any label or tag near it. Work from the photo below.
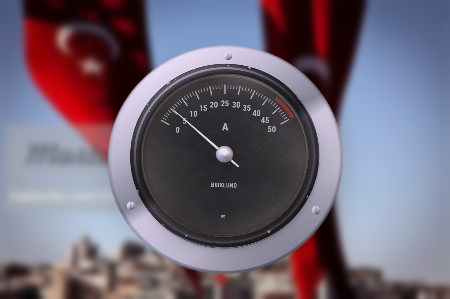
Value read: 5 A
